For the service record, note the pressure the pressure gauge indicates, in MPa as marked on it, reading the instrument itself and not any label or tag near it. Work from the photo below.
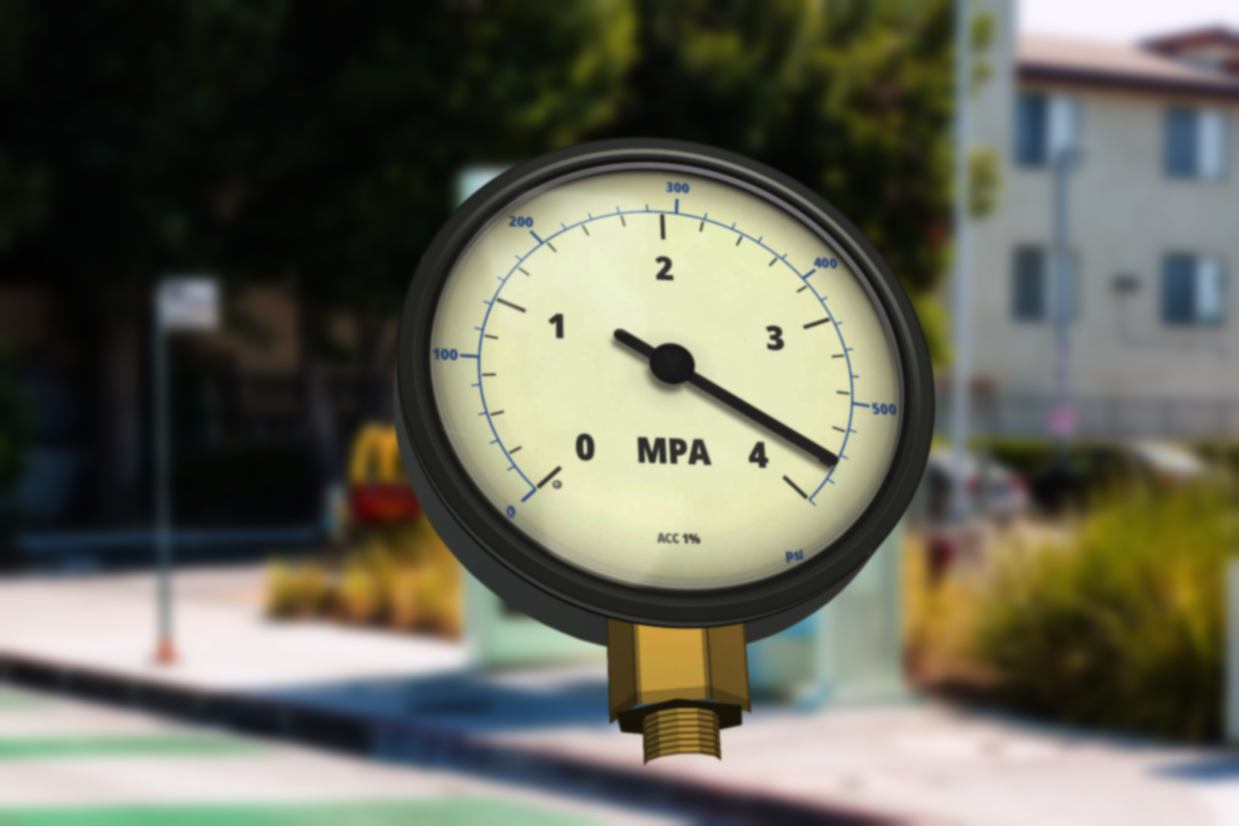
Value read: 3.8 MPa
